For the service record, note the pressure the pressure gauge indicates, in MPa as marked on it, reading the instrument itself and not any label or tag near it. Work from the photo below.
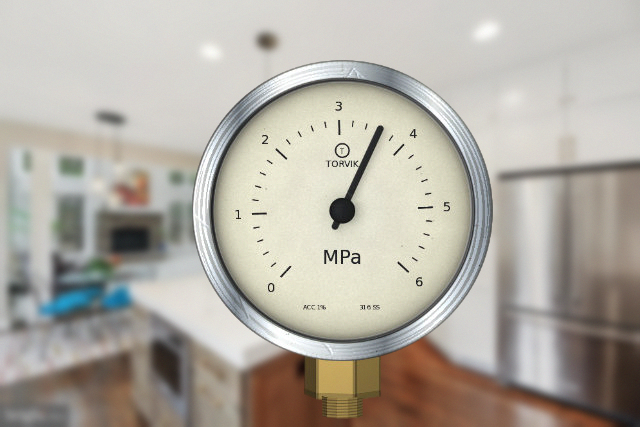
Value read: 3.6 MPa
